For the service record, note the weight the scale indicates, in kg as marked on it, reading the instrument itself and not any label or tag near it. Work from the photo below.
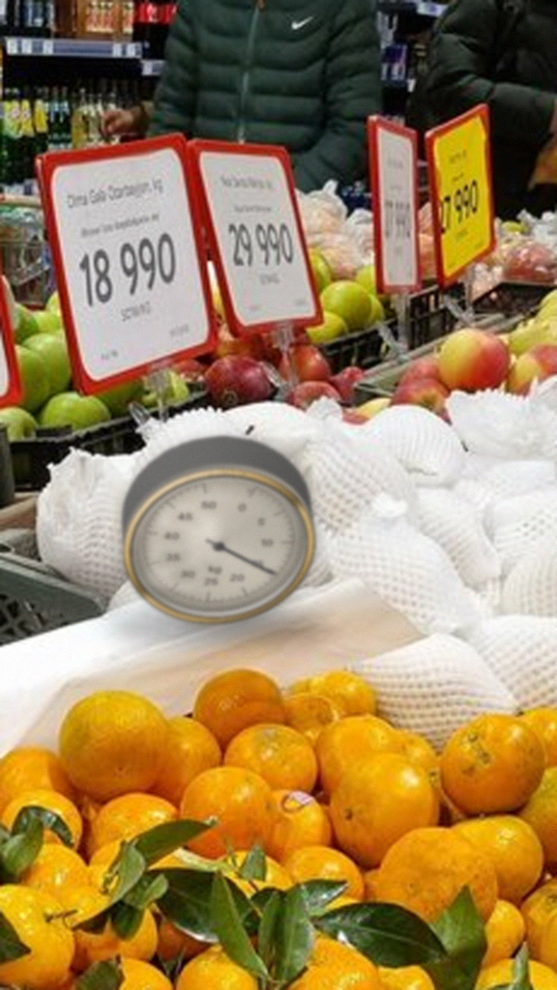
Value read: 15 kg
